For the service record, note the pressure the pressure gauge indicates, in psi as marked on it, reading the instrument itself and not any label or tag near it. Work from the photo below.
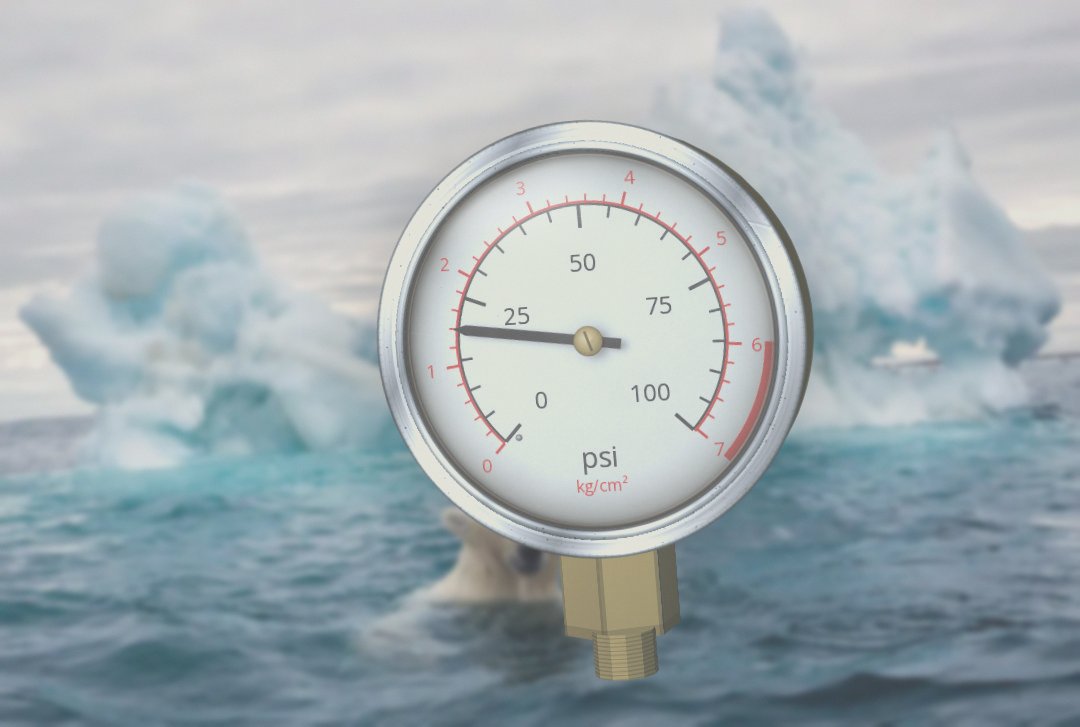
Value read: 20 psi
